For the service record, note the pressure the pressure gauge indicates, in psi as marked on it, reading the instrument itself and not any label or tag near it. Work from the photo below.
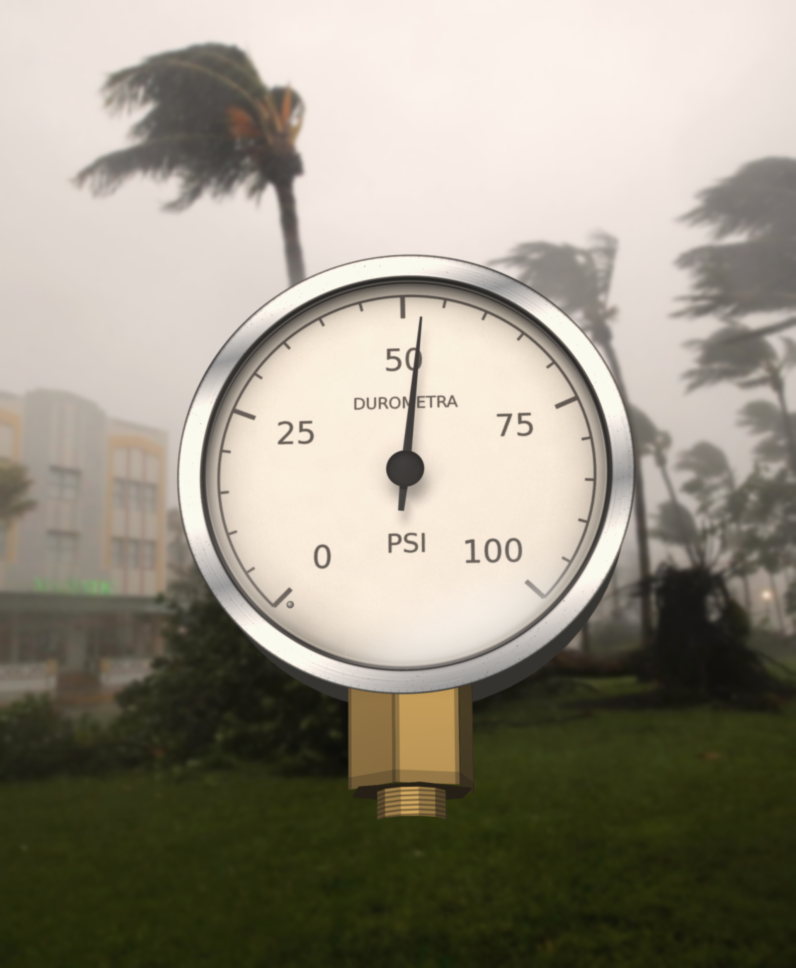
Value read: 52.5 psi
